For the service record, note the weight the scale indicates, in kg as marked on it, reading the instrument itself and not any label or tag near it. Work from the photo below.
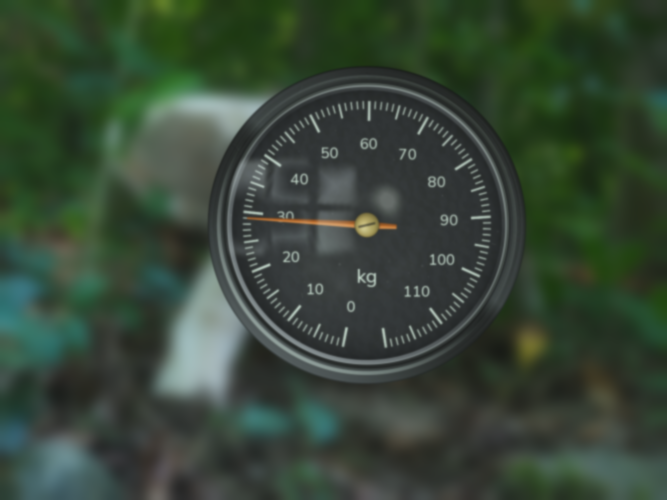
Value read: 29 kg
